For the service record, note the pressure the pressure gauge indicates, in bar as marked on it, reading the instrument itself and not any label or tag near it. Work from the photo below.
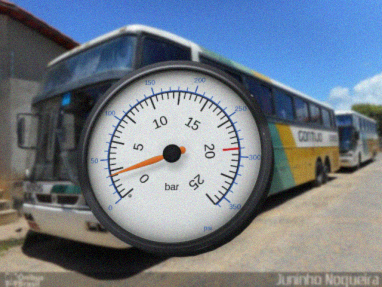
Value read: 2 bar
